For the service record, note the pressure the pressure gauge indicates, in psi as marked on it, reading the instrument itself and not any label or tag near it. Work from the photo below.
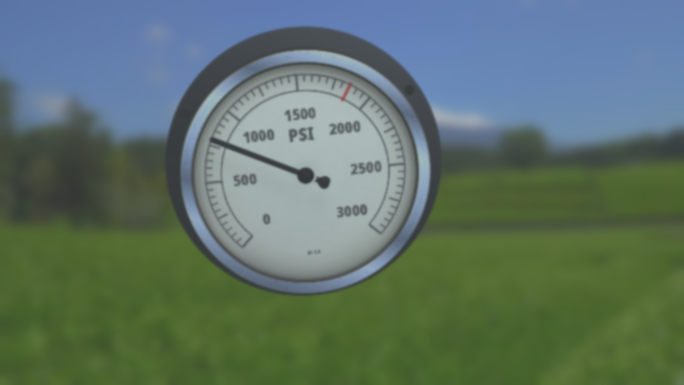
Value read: 800 psi
